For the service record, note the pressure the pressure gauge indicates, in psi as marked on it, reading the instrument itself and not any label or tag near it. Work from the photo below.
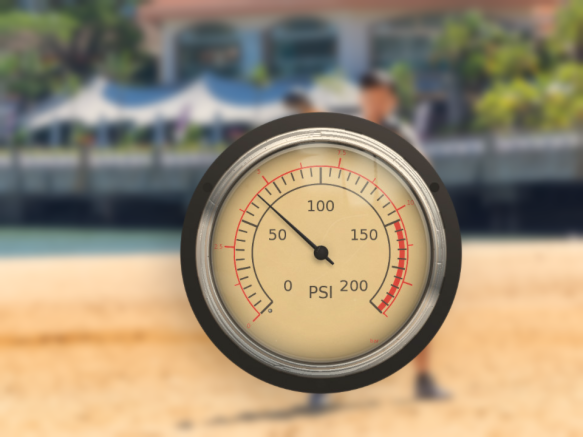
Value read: 65 psi
